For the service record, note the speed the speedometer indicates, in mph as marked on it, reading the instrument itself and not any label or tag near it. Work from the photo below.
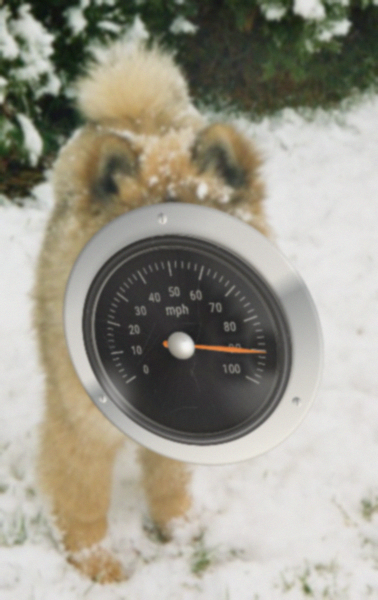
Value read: 90 mph
